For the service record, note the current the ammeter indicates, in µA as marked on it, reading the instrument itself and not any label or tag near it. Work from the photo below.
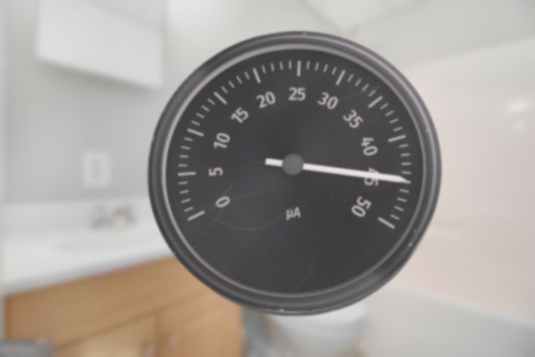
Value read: 45 µA
